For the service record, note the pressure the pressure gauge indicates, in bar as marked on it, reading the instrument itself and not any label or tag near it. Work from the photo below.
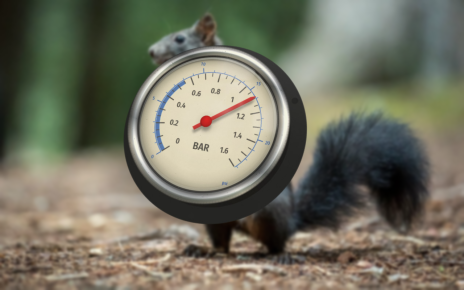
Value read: 1.1 bar
